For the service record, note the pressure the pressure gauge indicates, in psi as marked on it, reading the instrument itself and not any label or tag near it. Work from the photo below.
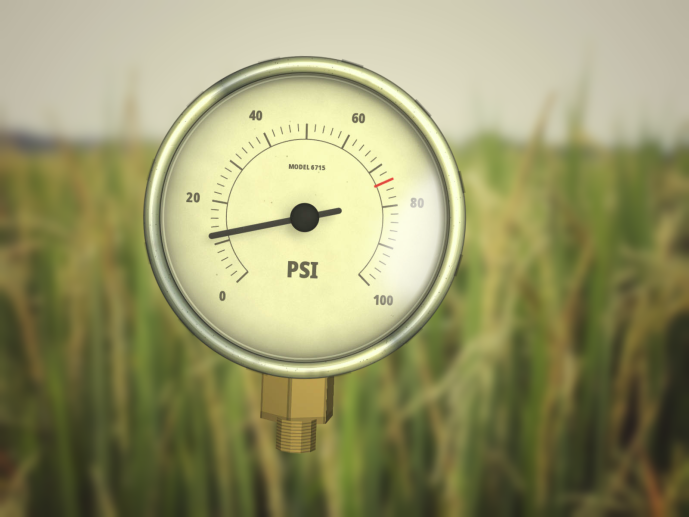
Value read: 12 psi
